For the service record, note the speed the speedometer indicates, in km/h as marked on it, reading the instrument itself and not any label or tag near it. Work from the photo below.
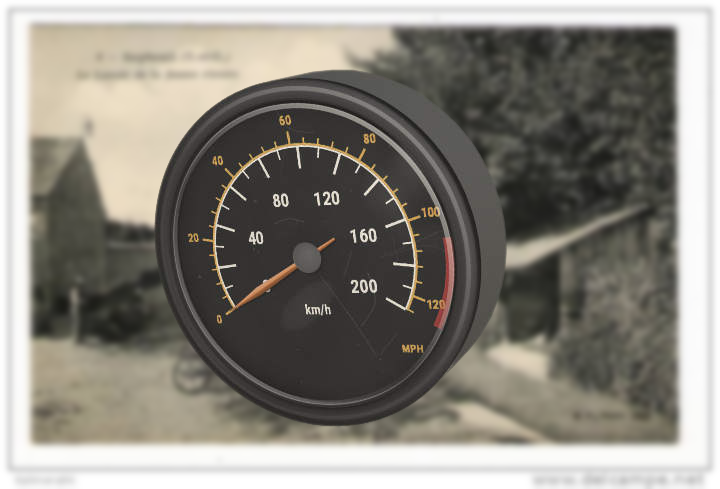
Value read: 0 km/h
